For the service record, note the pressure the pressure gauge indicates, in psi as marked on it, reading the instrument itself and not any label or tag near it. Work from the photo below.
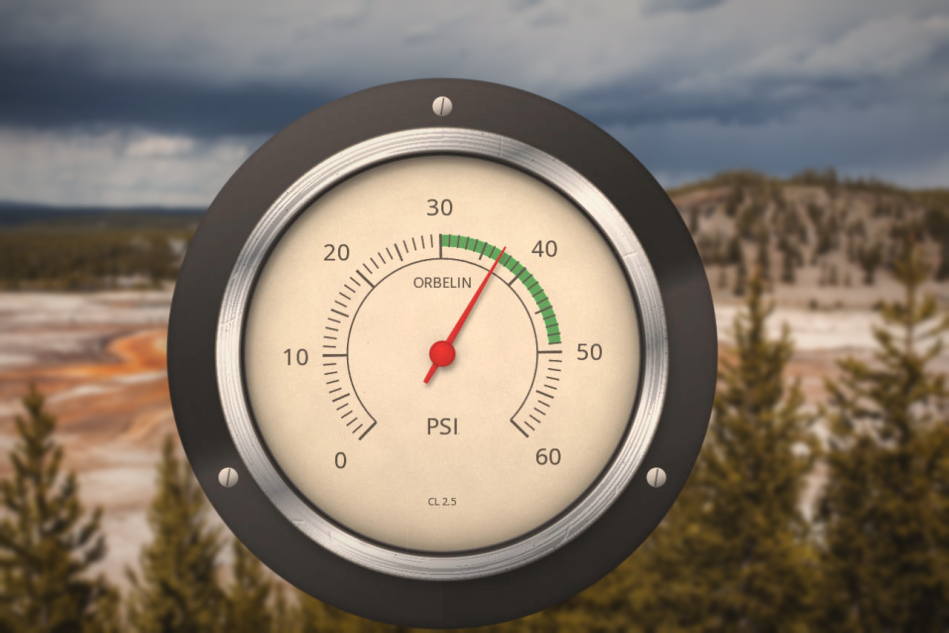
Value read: 37 psi
